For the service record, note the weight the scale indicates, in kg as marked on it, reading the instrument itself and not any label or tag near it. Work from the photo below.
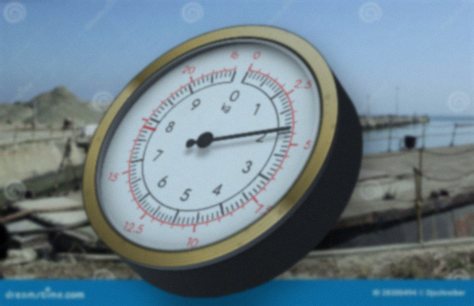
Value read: 2 kg
